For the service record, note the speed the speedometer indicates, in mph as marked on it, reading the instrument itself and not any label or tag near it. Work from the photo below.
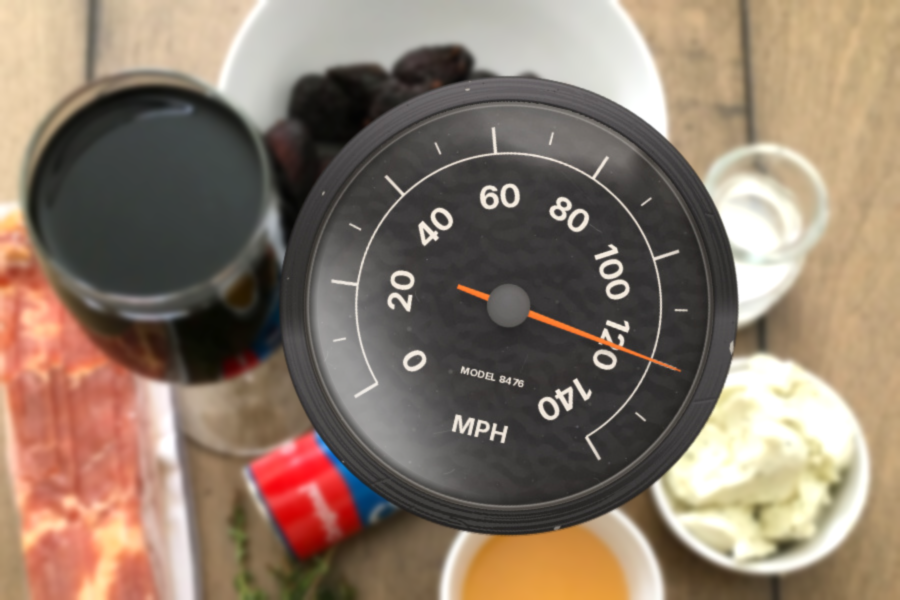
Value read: 120 mph
